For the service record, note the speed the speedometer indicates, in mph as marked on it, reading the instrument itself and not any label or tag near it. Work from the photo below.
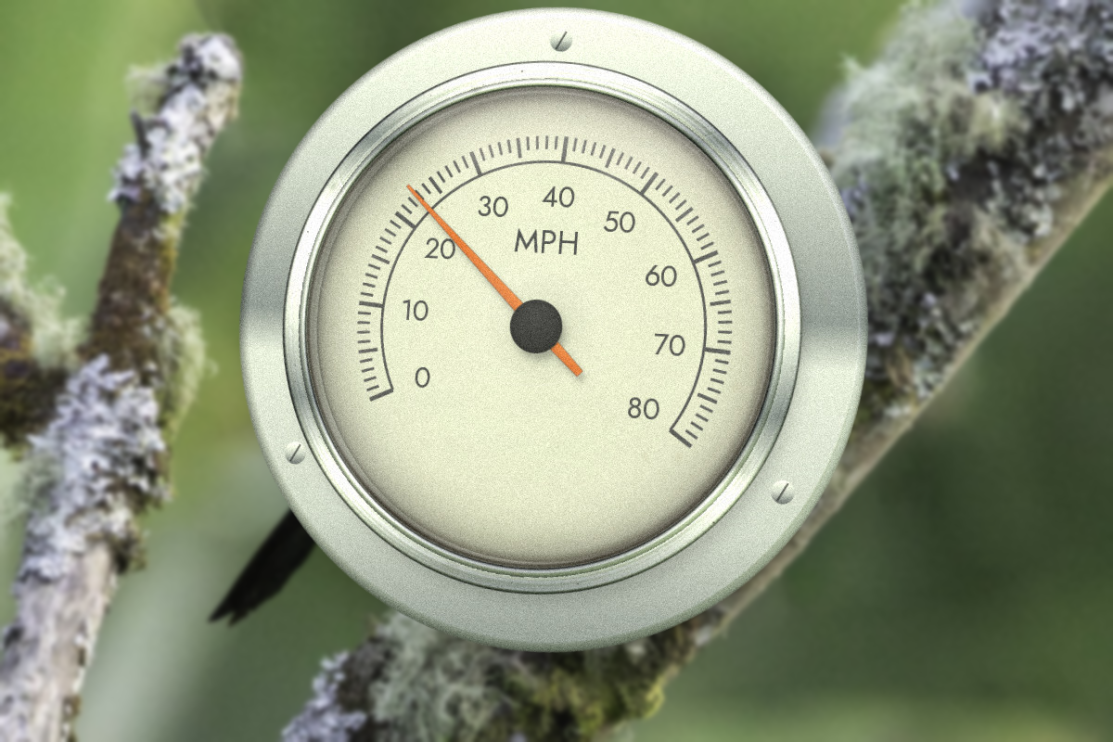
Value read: 23 mph
